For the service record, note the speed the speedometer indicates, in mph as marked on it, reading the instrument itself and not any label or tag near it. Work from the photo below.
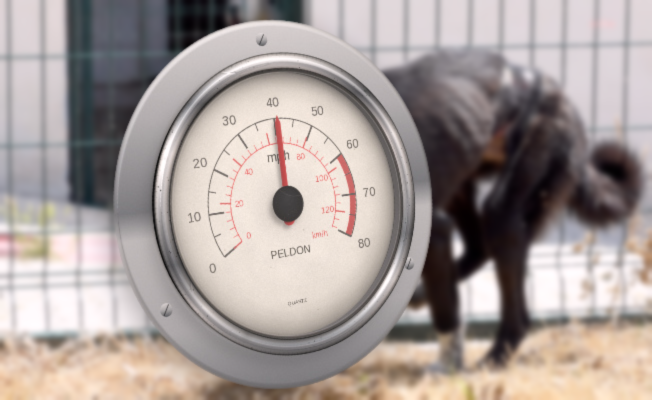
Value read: 40 mph
